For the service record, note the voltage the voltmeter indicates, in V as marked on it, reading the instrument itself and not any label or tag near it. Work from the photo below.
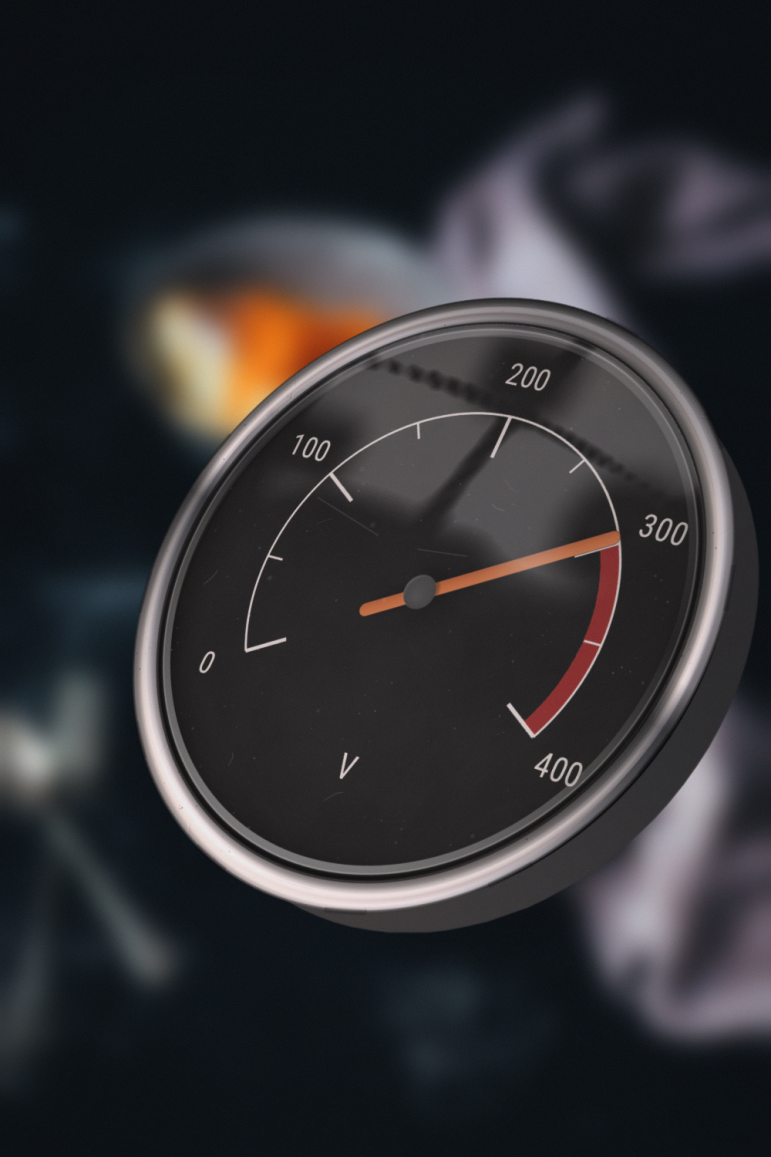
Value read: 300 V
